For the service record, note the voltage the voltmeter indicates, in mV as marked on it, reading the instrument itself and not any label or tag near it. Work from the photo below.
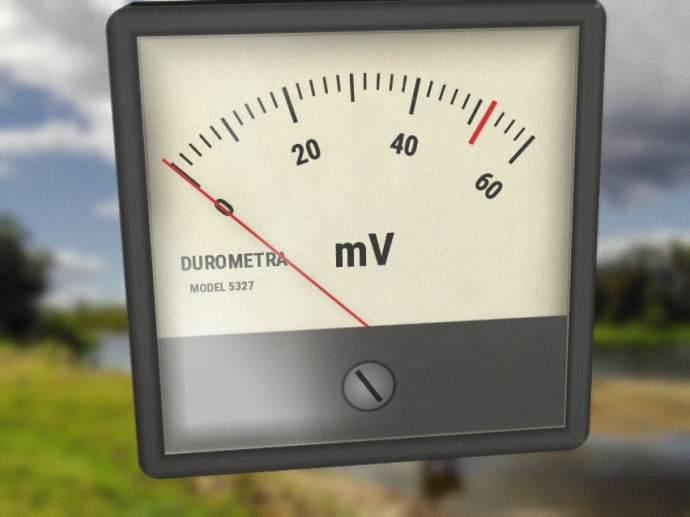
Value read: 0 mV
